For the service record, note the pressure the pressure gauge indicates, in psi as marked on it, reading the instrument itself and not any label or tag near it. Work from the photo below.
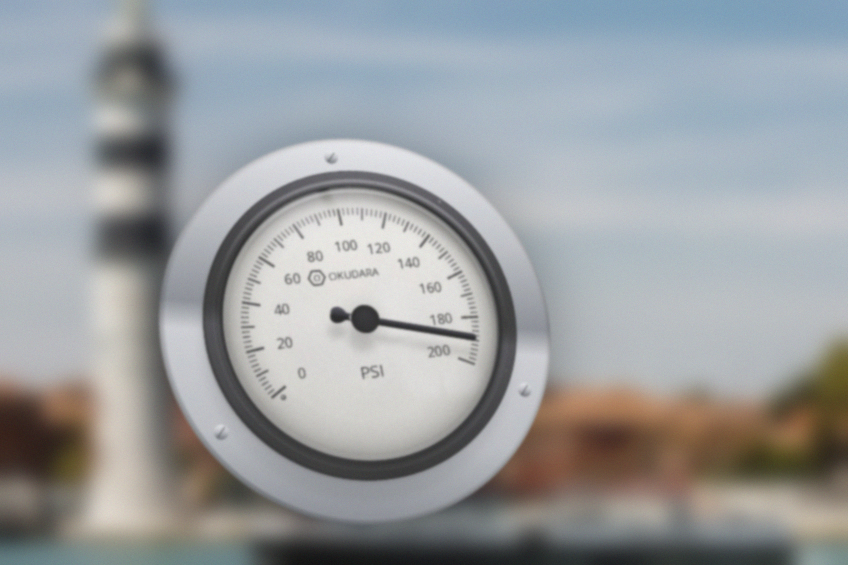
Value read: 190 psi
